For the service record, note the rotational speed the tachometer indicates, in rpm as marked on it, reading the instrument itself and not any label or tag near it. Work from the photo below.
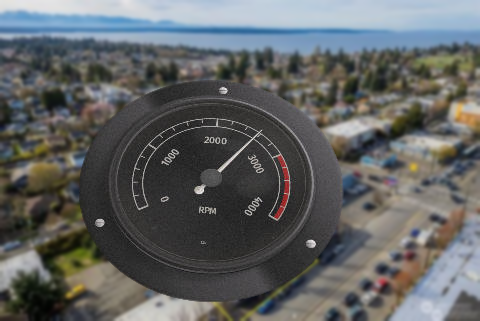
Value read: 2600 rpm
